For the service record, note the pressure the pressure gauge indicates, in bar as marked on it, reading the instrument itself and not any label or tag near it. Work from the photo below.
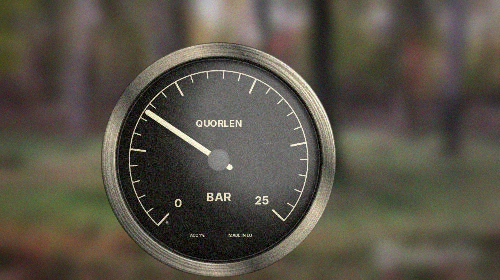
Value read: 7.5 bar
